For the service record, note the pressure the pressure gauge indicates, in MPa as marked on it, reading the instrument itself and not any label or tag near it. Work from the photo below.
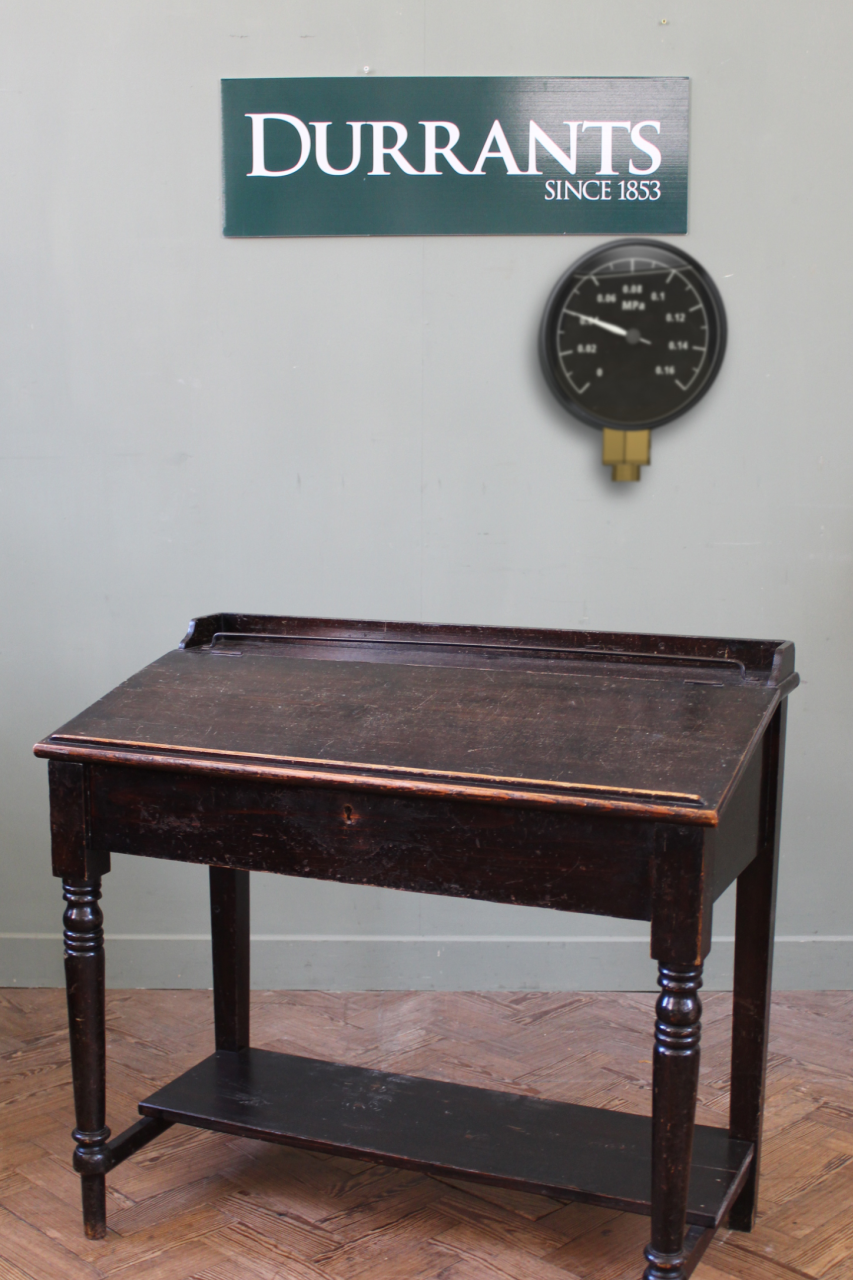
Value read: 0.04 MPa
